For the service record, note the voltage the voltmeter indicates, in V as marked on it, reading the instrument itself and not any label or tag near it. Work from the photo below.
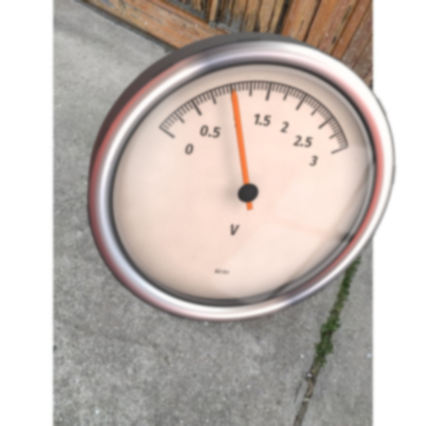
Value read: 1 V
